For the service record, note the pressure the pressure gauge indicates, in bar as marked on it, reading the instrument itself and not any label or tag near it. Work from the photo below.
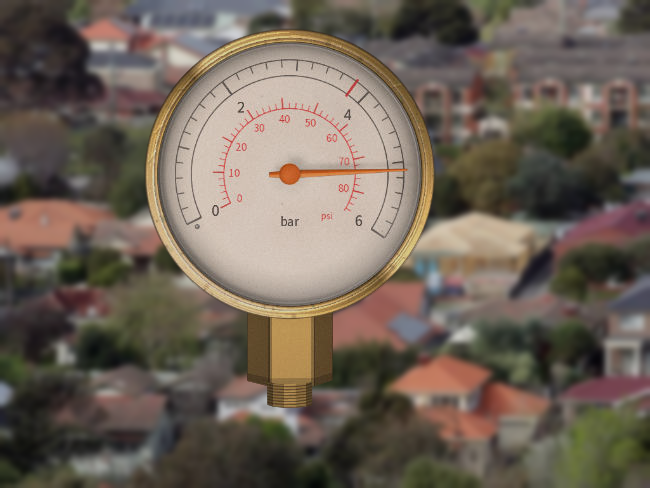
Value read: 5.1 bar
